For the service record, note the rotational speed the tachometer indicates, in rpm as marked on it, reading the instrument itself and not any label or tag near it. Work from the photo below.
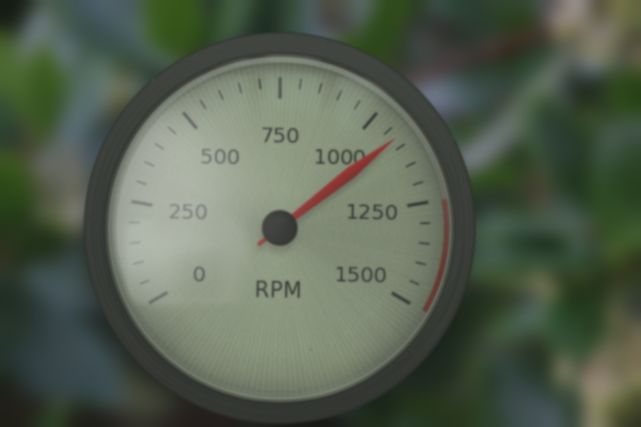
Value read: 1075 rpm
